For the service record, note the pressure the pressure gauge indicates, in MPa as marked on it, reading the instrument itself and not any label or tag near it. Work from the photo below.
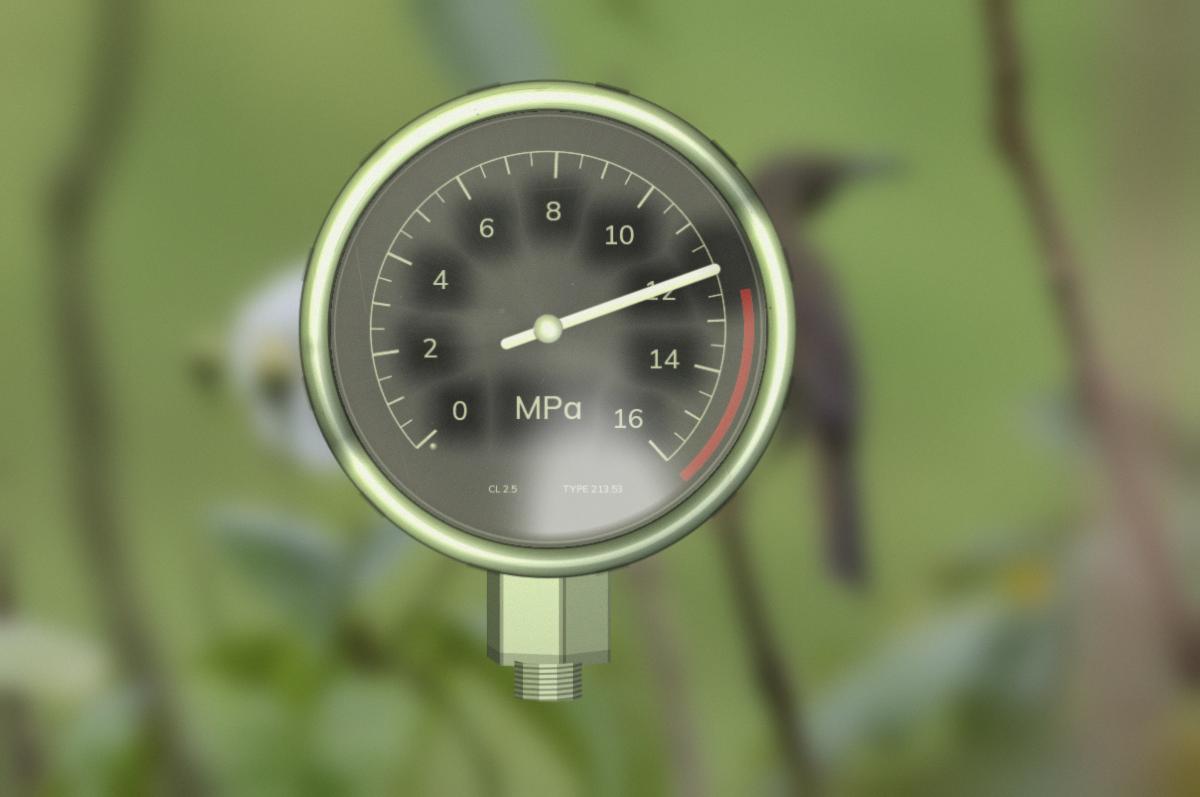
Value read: 12 MPa
